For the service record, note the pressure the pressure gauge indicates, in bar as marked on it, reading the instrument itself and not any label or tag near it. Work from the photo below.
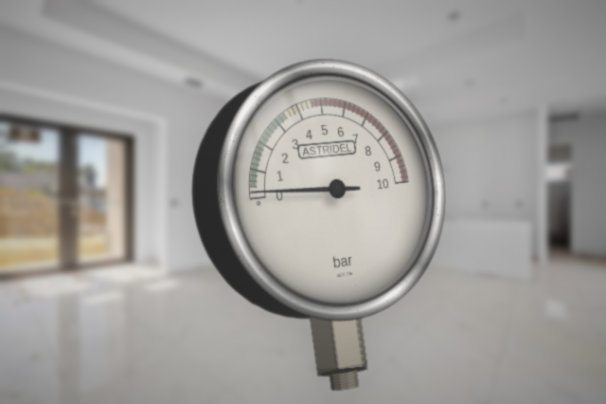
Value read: 0.2 bar
